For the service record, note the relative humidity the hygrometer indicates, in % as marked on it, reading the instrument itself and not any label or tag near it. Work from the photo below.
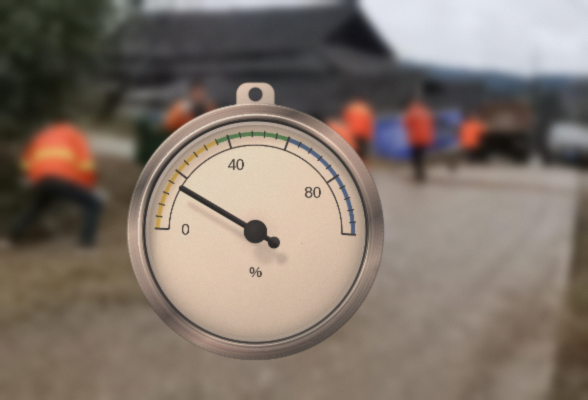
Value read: 16 %
